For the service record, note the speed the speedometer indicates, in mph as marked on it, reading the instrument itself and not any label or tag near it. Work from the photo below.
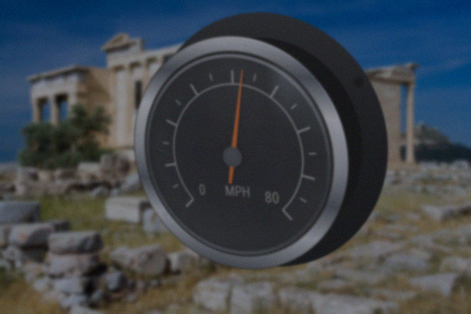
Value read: 42.5 mph
